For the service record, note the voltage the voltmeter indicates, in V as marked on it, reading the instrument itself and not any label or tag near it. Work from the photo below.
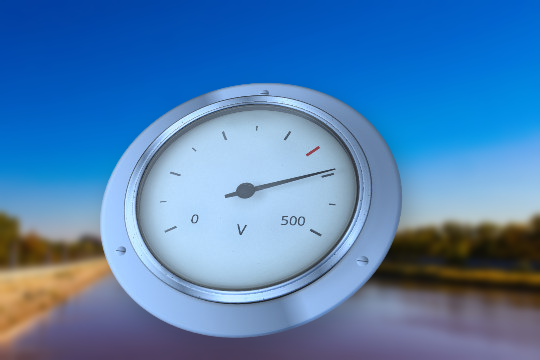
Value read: 400 V
